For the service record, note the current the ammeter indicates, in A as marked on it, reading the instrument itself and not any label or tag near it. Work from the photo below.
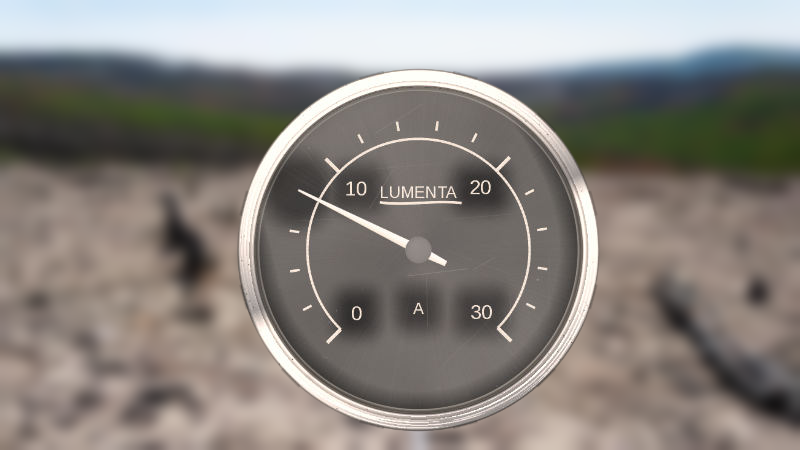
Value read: 8 A
